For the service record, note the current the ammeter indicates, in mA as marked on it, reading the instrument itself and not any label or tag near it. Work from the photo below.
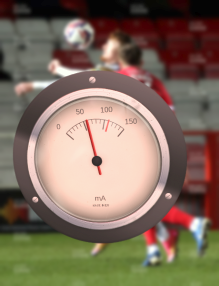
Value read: 60 mA
